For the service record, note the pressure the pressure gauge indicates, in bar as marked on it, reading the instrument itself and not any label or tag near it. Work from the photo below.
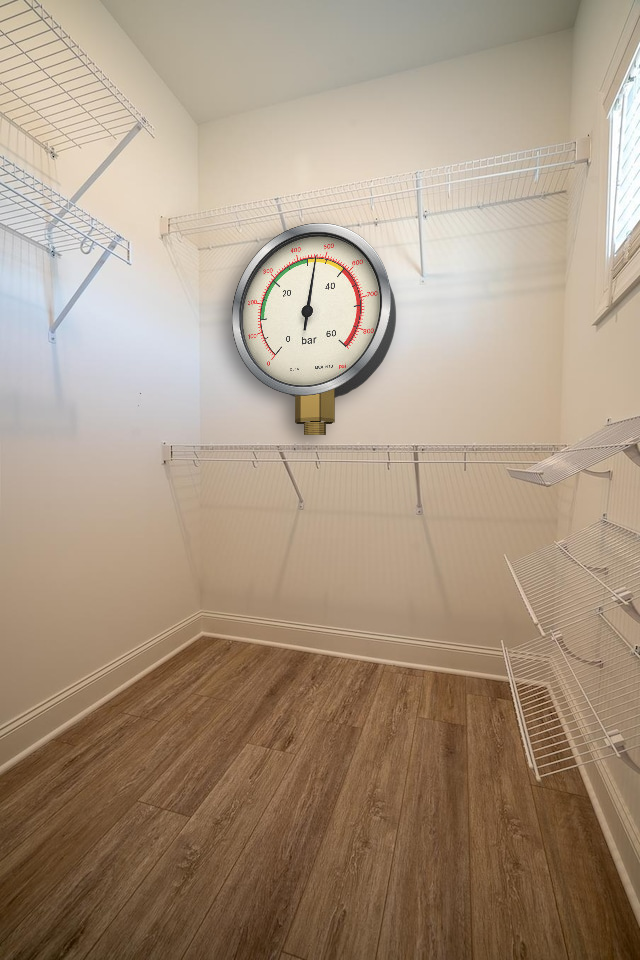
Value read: 32.5 bar
